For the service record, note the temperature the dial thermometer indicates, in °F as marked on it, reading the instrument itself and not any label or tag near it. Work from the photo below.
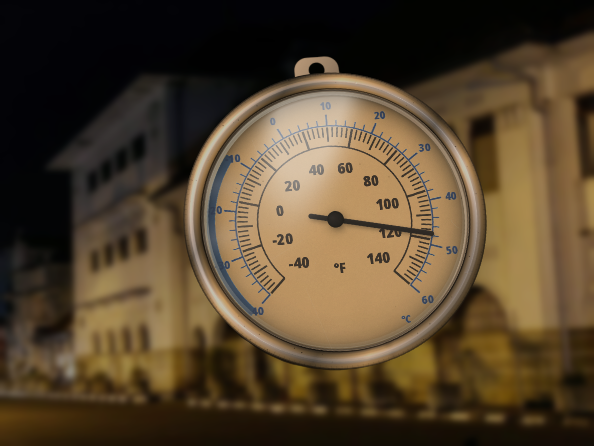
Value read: 118 °F
